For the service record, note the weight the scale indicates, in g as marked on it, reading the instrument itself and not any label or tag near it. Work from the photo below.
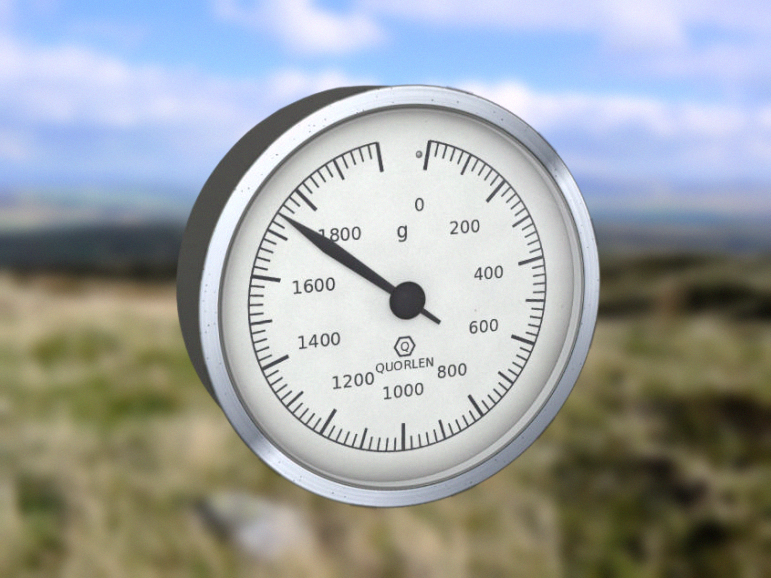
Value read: 1740 g
